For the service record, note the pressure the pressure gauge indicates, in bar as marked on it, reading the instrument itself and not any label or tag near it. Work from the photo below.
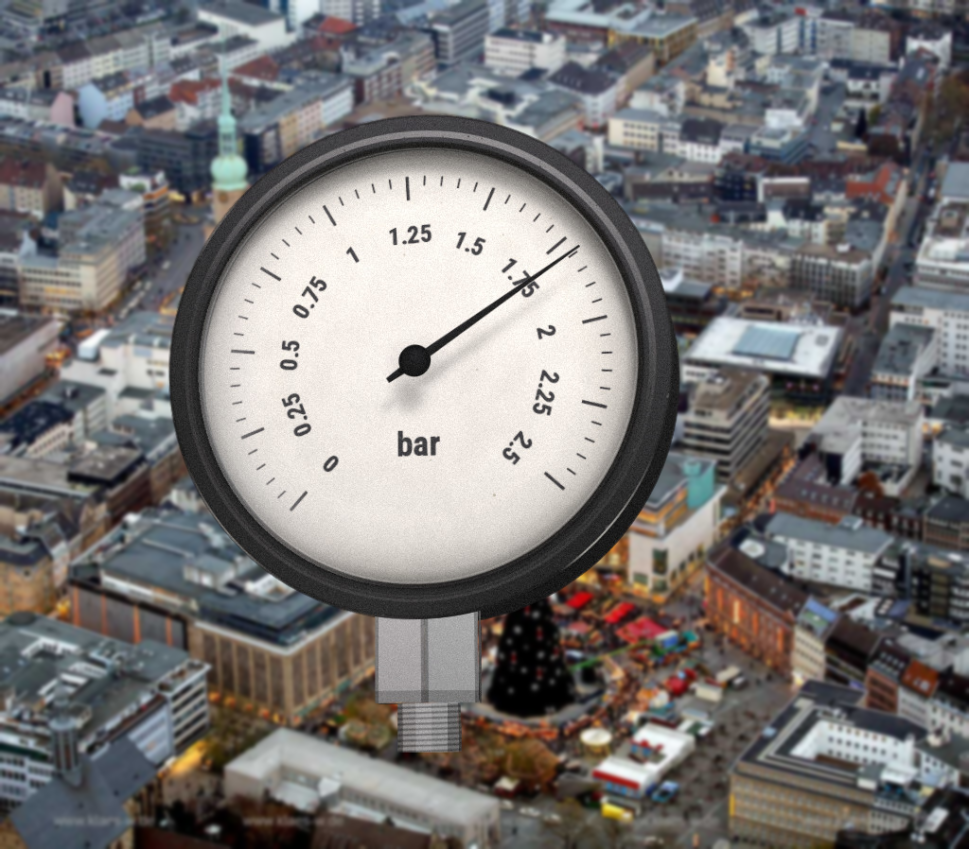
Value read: 1.8 bar
